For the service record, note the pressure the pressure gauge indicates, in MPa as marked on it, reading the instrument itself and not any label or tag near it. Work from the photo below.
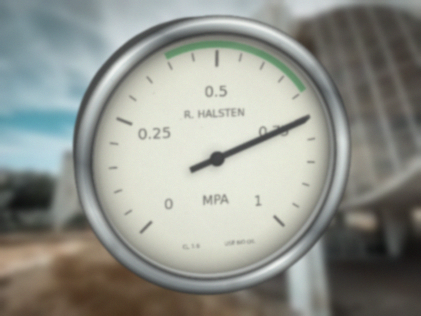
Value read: 0.75 MPa
